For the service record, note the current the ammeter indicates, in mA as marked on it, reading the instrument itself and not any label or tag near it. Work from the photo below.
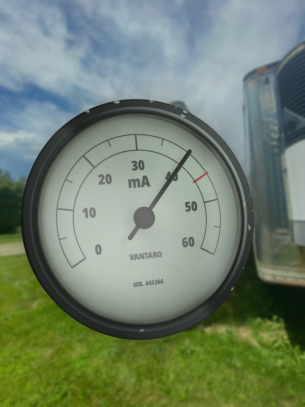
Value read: 40 mA
